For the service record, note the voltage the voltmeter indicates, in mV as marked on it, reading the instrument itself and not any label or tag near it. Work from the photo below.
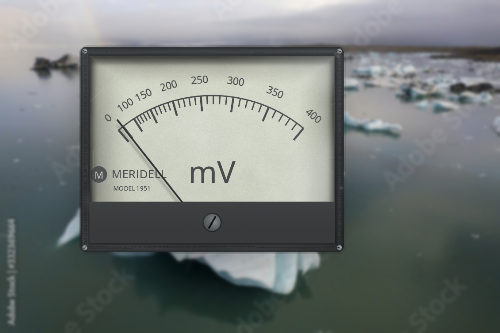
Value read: 50 mV
